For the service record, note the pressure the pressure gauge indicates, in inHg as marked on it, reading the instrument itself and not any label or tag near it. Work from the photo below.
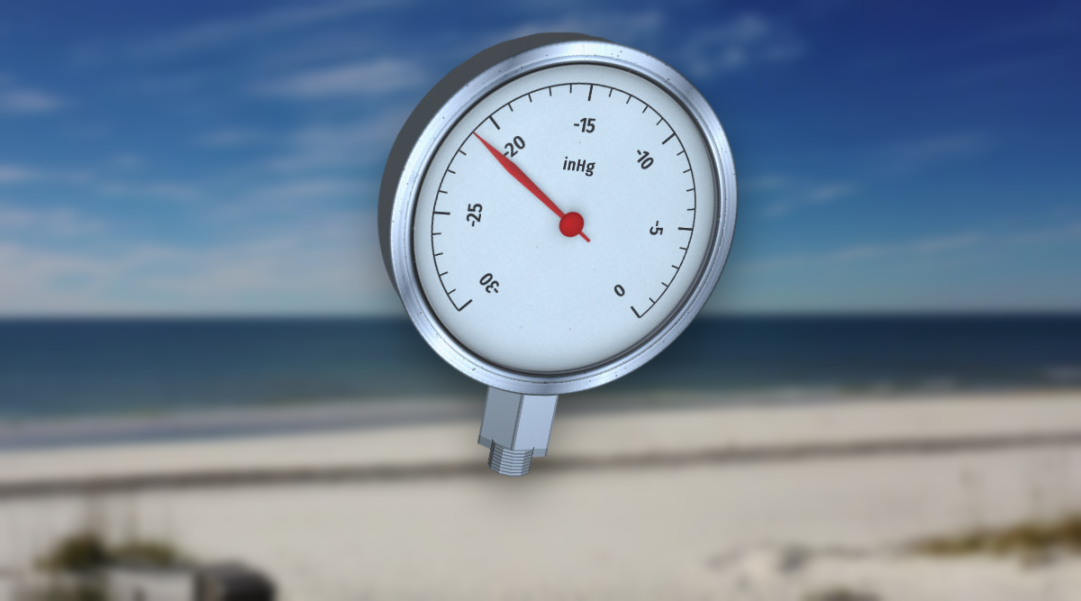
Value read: -21 inHg
